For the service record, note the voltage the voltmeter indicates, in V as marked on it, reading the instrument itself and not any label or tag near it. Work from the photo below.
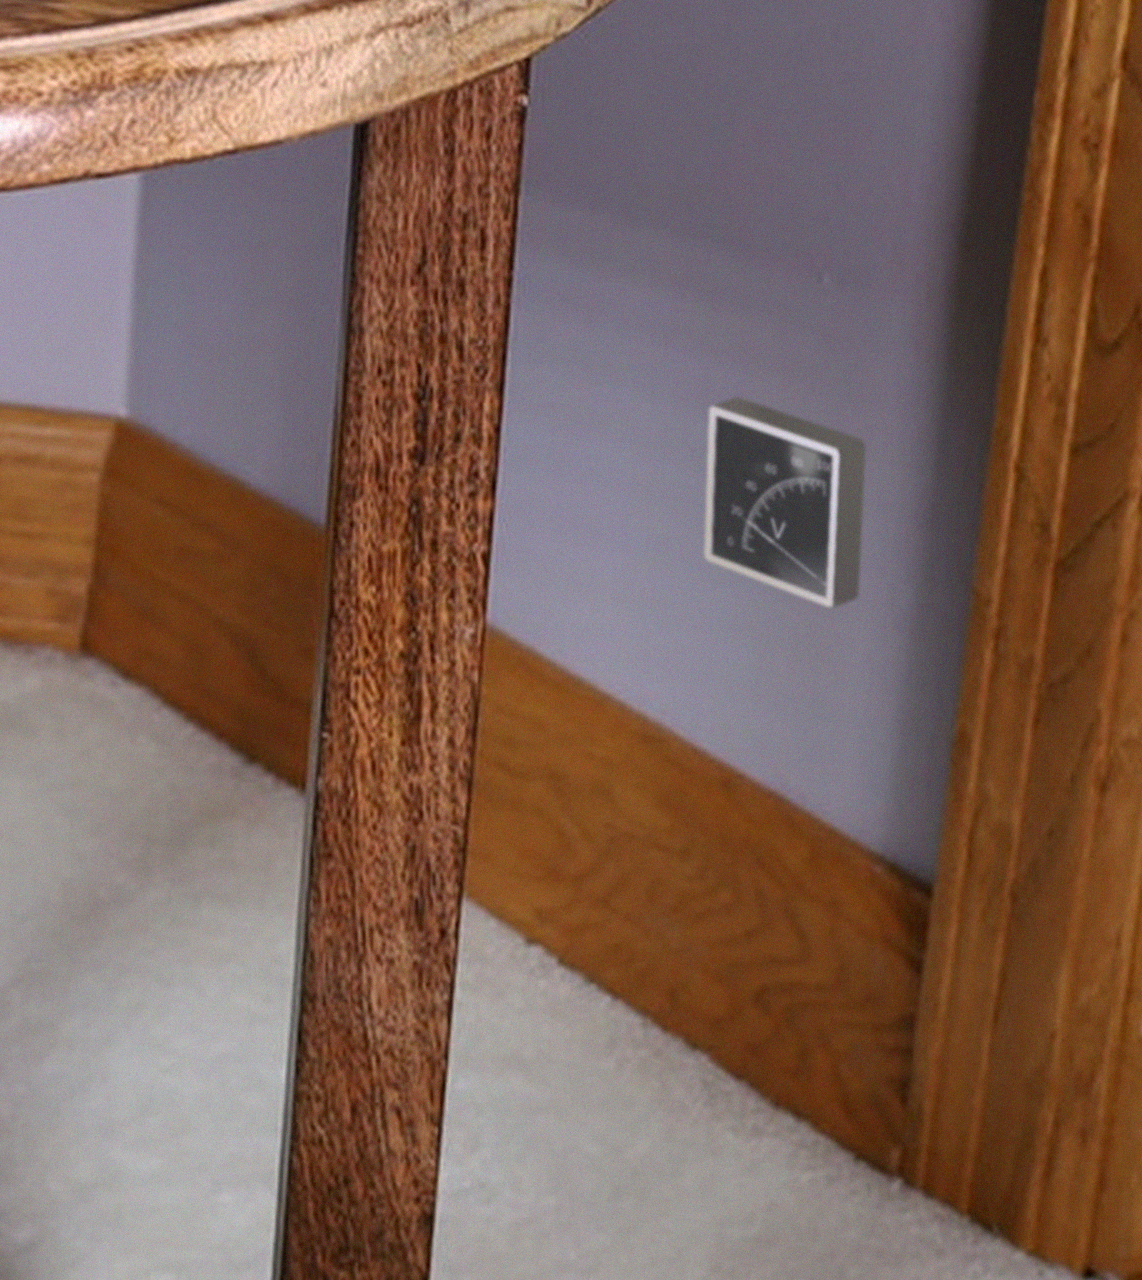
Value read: 20 V
